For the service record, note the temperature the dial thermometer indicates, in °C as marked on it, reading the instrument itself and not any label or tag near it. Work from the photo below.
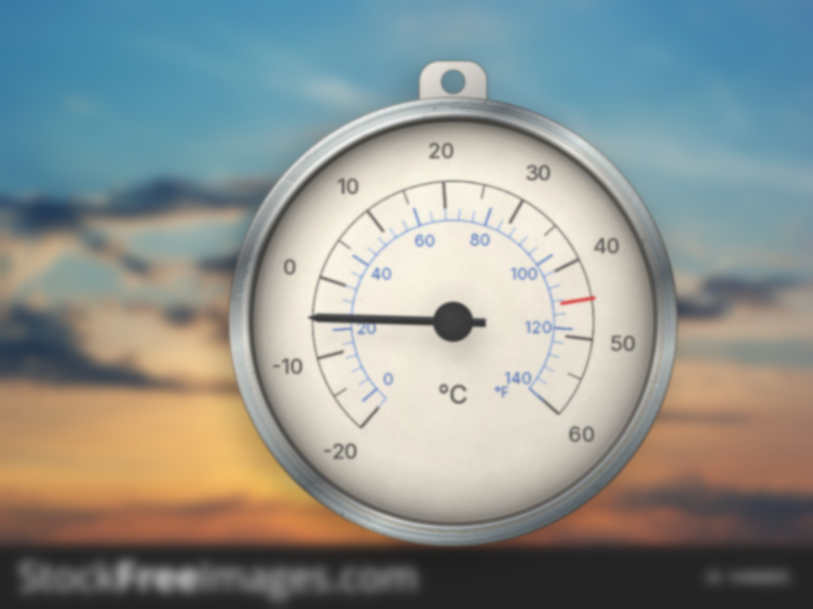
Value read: -5 °C
